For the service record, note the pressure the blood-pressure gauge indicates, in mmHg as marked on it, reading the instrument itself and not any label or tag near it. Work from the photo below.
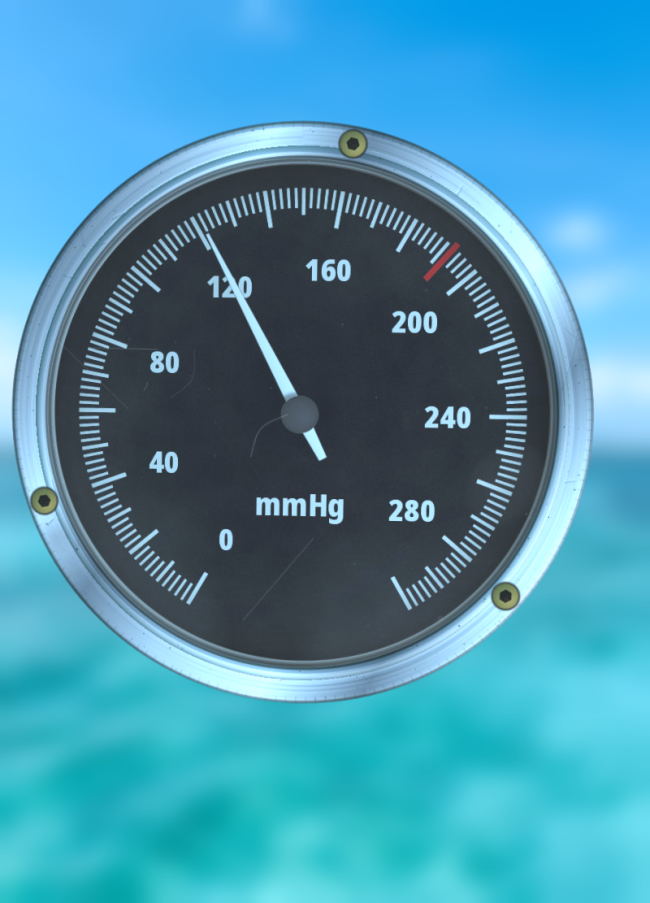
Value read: 122 mmHg
